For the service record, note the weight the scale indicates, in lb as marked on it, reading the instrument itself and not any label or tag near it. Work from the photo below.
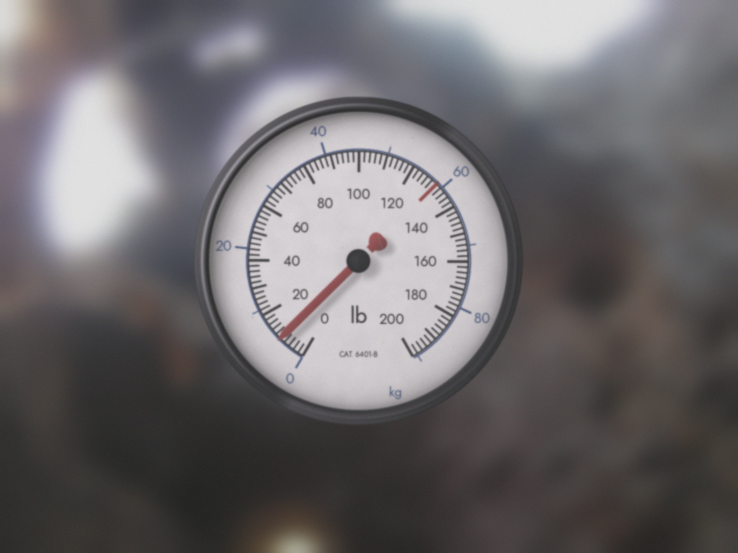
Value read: 10 lb
